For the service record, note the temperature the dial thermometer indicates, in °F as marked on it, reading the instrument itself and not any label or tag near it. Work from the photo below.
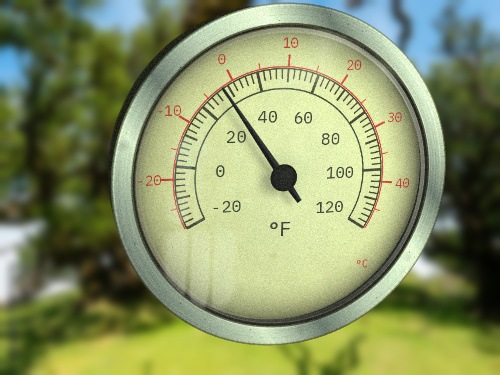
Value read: 28 °F
